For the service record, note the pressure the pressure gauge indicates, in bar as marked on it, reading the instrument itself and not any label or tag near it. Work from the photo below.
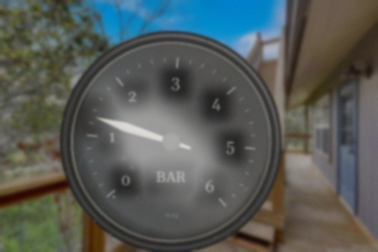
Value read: 1.3 bar
